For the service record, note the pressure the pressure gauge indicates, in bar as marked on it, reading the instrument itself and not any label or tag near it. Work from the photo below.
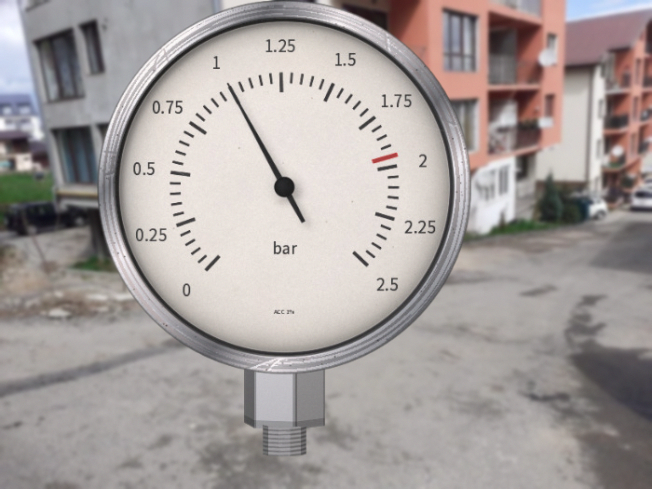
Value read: 1 bar
